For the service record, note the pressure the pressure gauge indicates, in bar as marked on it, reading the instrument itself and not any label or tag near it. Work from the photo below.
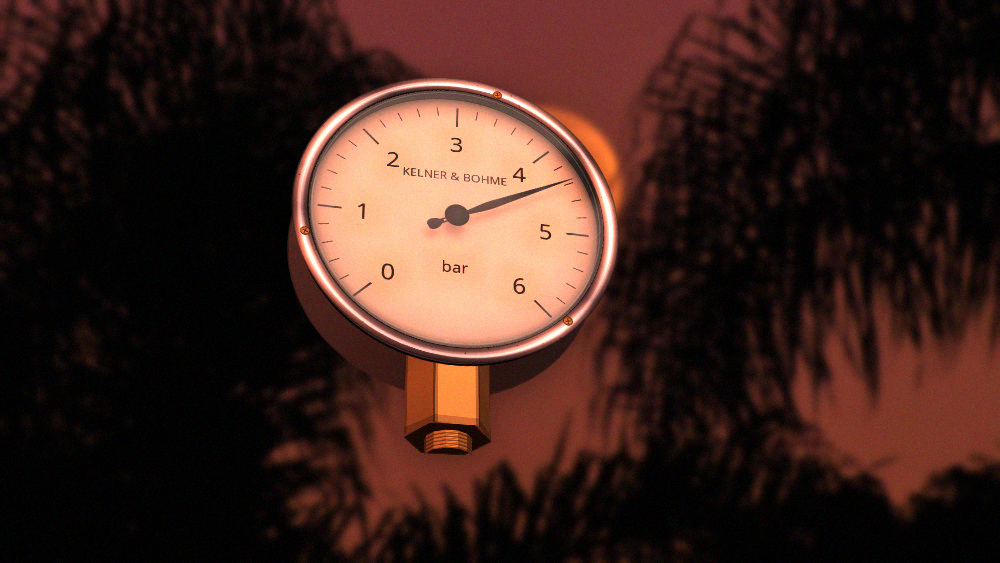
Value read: 4.4 bar
